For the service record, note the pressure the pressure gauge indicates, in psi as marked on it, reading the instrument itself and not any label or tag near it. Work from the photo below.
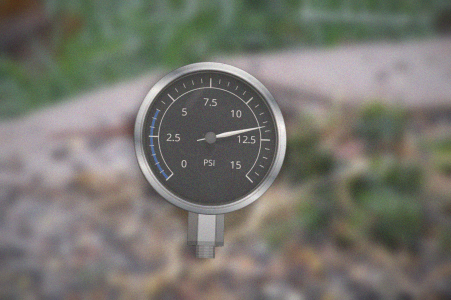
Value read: 11.75 psi
